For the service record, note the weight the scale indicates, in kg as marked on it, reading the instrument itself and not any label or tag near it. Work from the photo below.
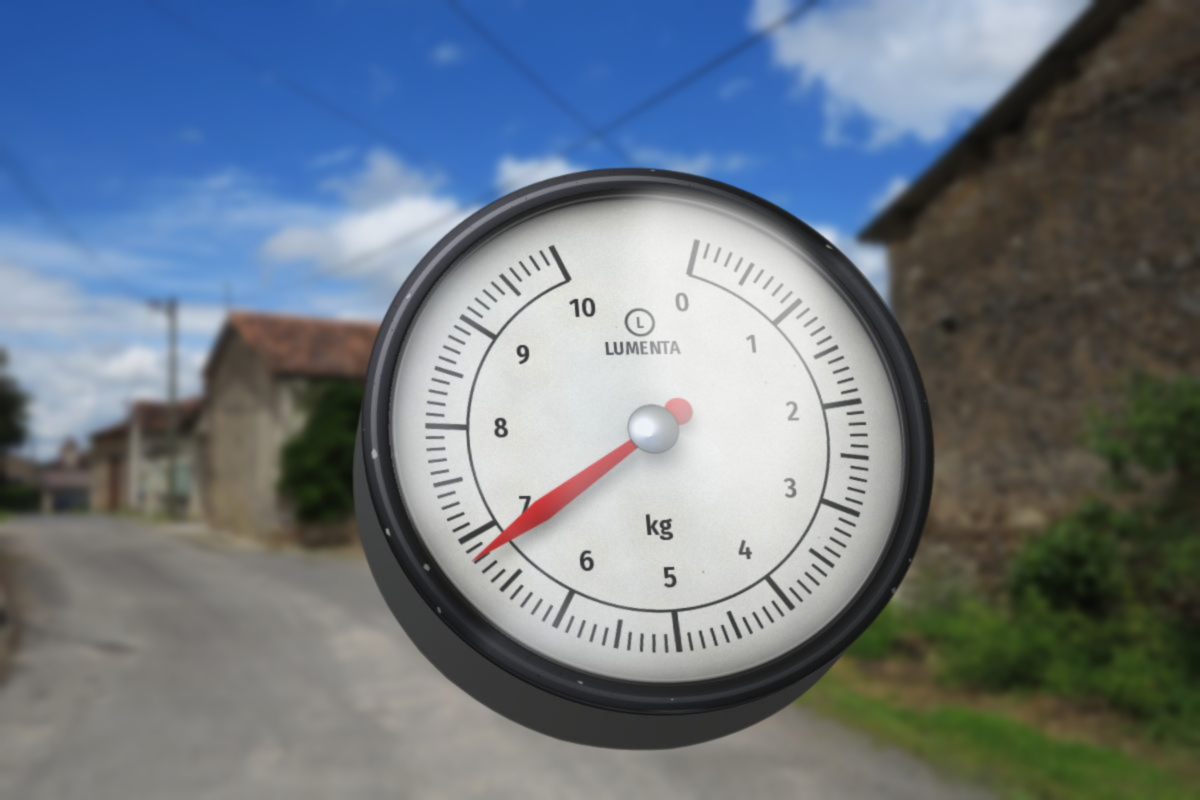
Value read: 6.8 kg
